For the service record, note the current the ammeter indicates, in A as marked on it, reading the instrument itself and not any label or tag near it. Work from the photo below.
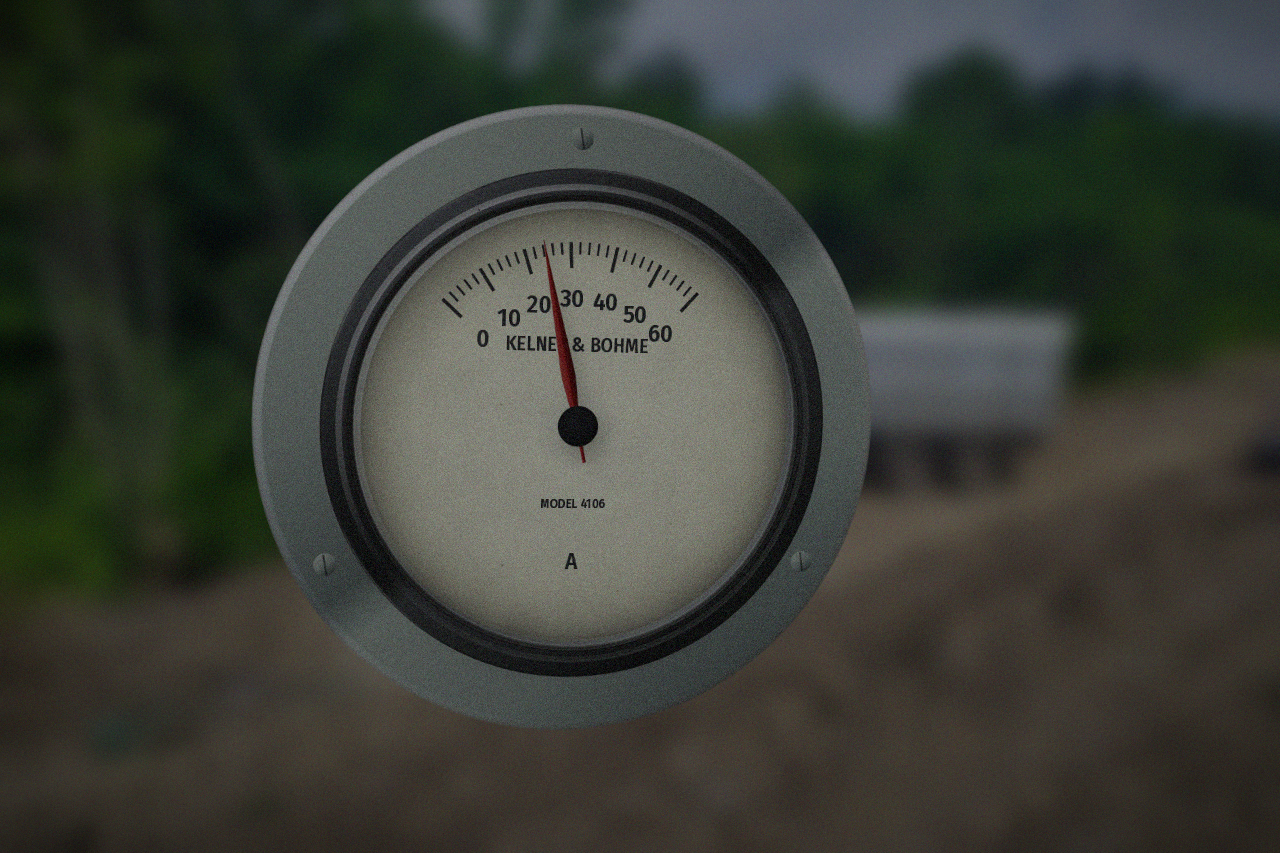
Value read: 24 A
